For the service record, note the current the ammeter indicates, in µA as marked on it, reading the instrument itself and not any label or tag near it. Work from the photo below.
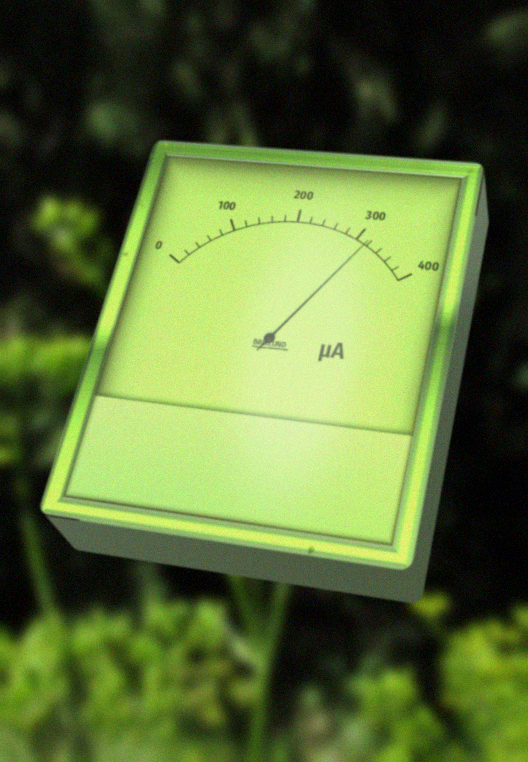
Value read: 320 µA
